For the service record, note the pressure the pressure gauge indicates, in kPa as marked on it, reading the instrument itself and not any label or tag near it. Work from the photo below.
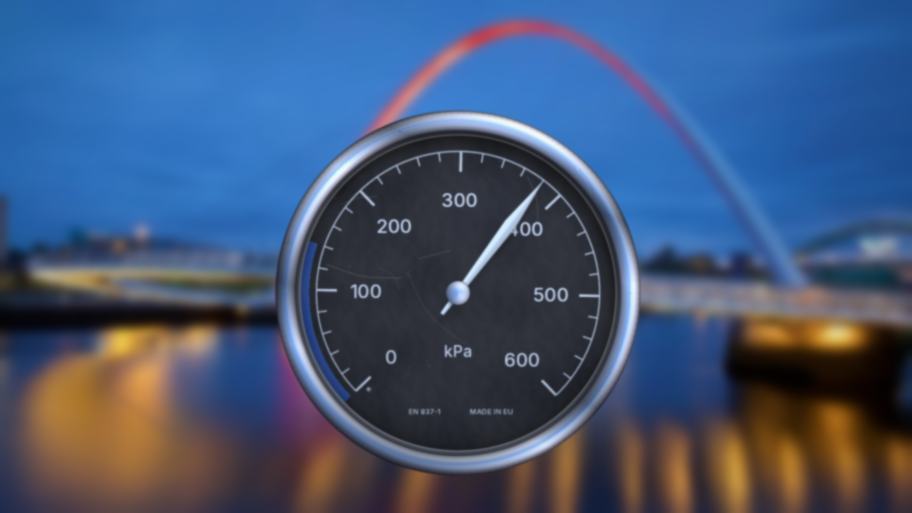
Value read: 380 kPa
